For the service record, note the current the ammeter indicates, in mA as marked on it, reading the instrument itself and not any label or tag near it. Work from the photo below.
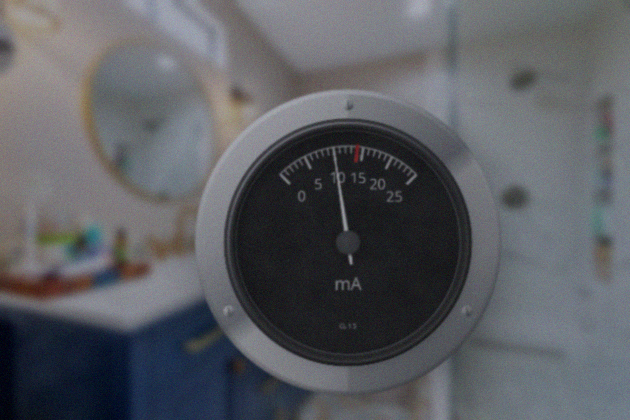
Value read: 10 mA
